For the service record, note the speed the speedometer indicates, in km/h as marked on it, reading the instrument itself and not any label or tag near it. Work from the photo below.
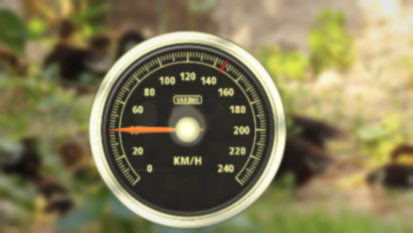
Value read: 40 km/h
